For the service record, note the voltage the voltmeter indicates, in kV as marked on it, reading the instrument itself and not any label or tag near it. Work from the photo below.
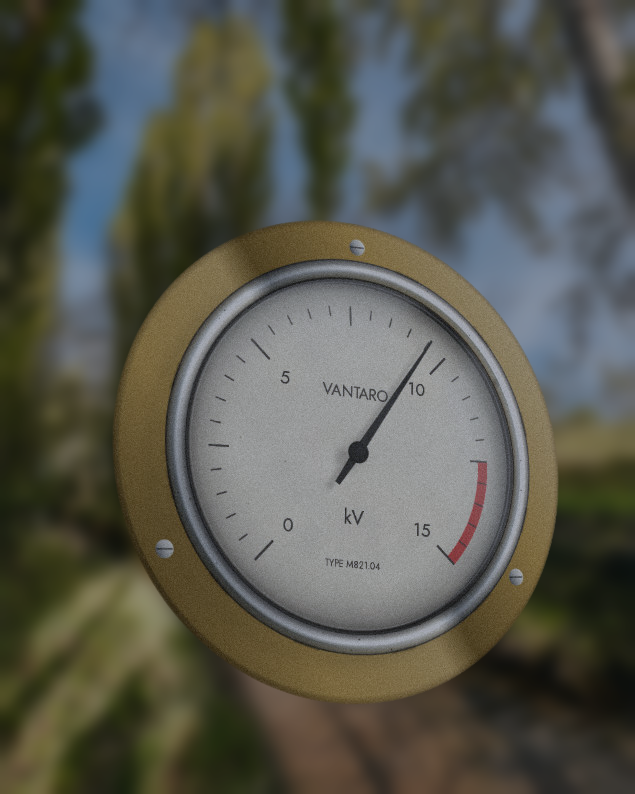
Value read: 9.5 kV
